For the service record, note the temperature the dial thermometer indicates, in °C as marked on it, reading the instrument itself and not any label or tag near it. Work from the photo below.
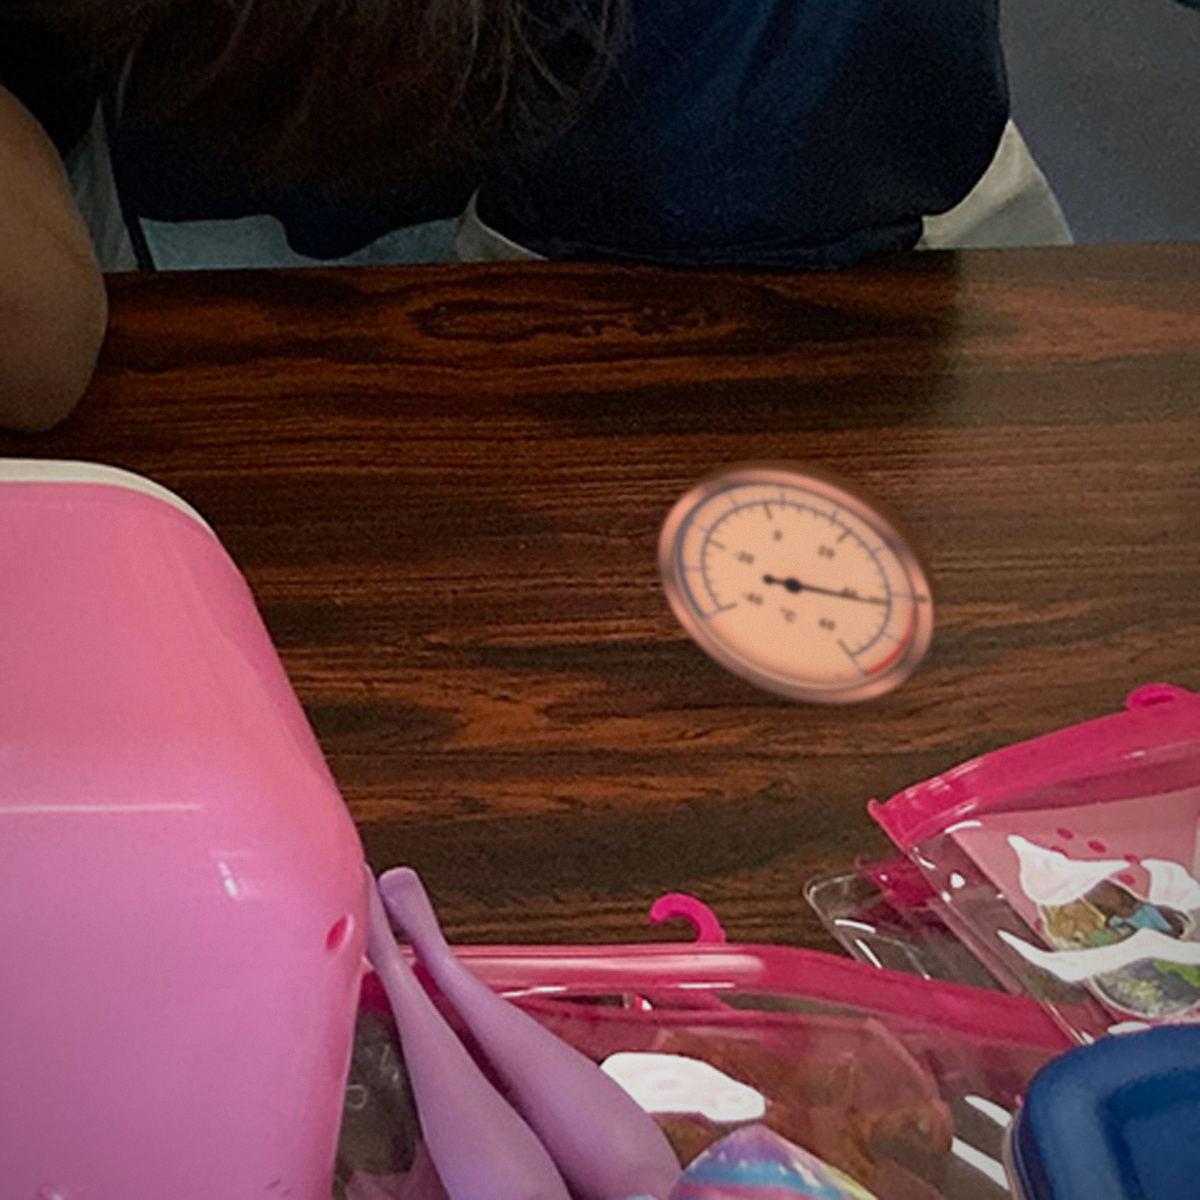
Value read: 40 °C
